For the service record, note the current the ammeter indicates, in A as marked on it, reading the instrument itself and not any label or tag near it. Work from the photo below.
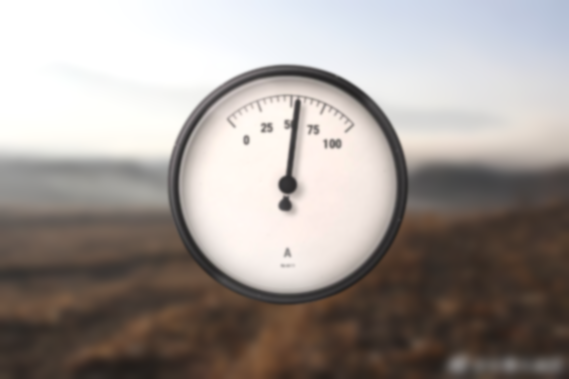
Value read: 55 A
